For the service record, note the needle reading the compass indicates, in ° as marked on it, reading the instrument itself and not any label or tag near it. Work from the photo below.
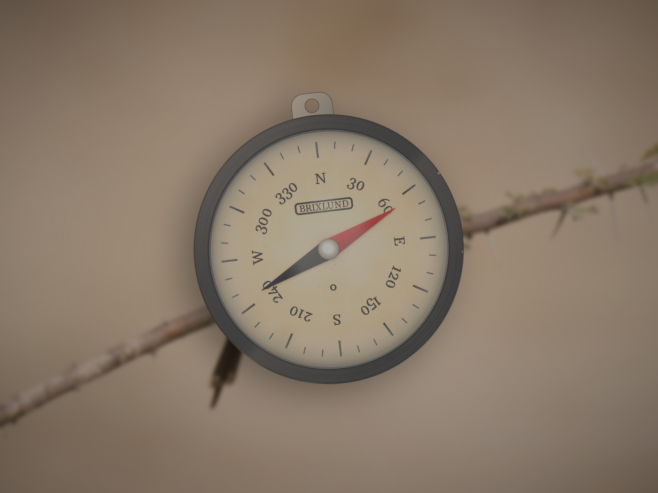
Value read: 65 °
